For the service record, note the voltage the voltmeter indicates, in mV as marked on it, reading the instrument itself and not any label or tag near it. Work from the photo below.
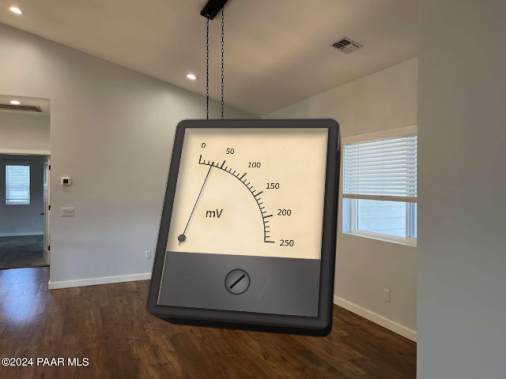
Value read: 30 mV
